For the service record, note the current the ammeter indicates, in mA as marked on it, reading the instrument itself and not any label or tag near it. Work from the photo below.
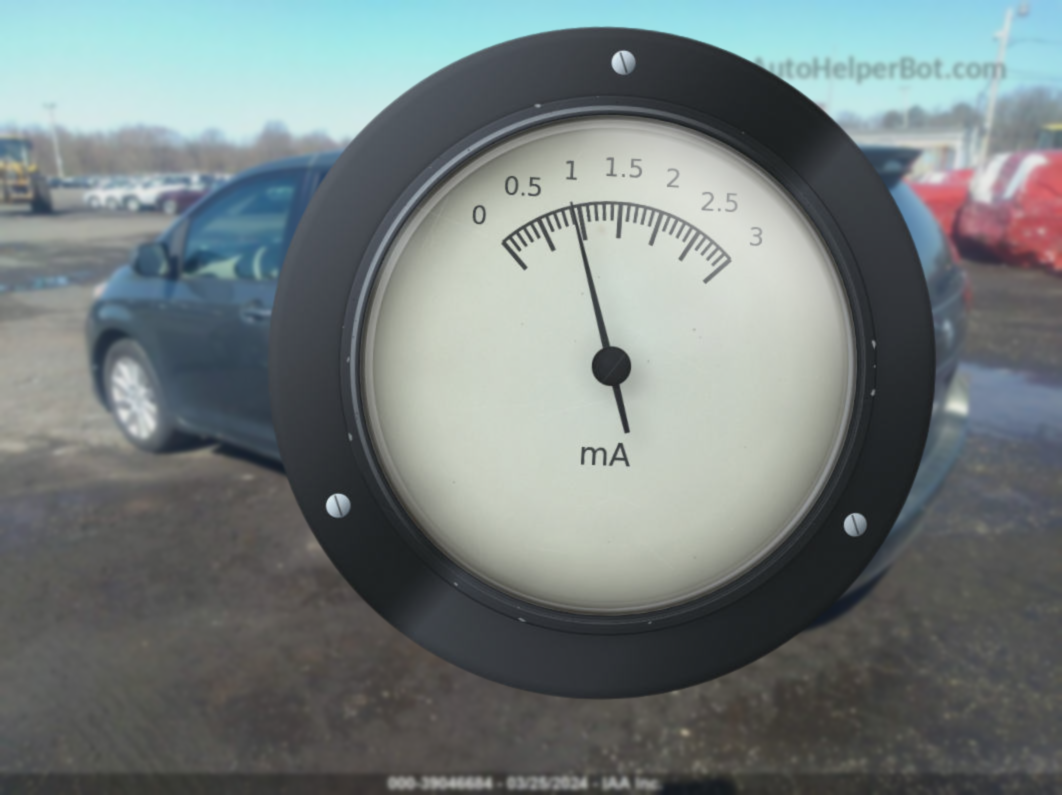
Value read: 0.9 mA
